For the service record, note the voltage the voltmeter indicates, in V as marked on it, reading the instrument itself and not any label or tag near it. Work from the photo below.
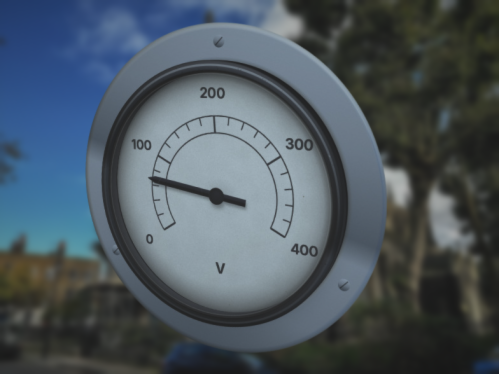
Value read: 70 V
